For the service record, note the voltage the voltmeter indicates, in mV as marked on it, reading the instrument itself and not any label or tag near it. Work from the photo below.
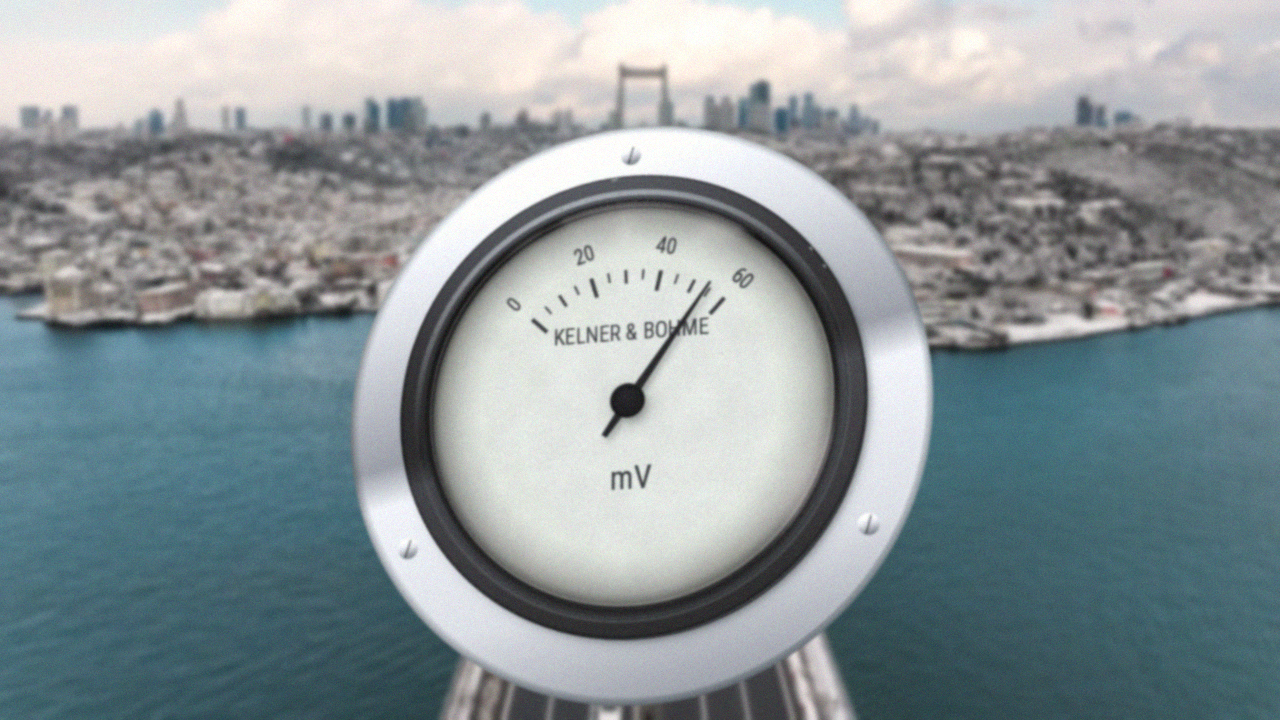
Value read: 55 mV
